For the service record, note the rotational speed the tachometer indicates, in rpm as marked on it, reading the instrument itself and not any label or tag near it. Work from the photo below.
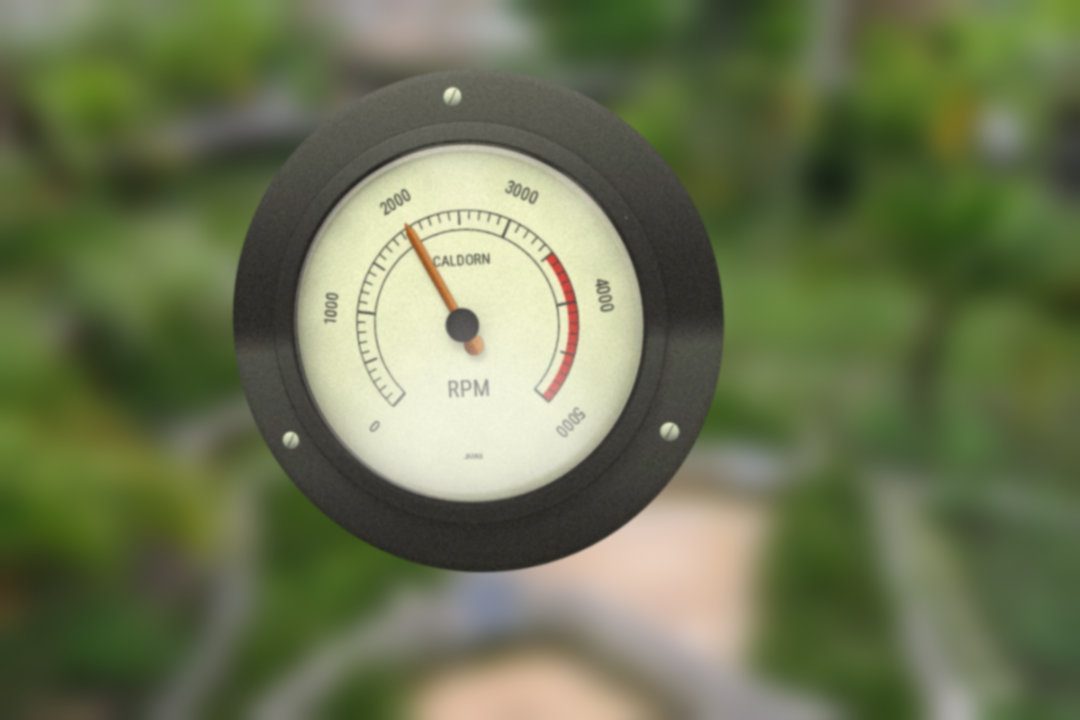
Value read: 2000 rpm
